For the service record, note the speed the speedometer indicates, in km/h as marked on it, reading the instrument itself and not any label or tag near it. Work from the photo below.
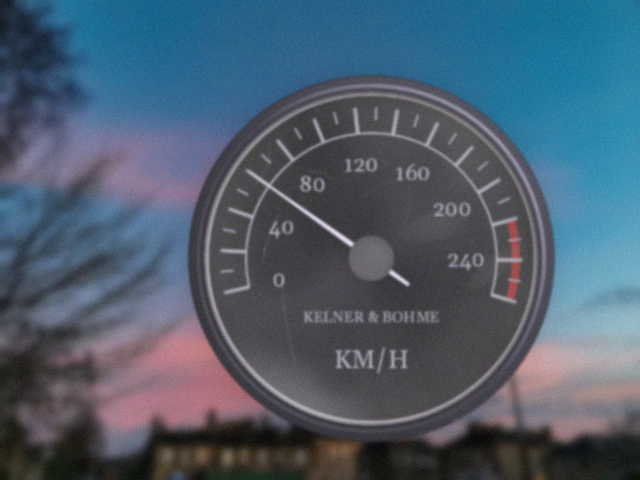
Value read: 60 km/h
